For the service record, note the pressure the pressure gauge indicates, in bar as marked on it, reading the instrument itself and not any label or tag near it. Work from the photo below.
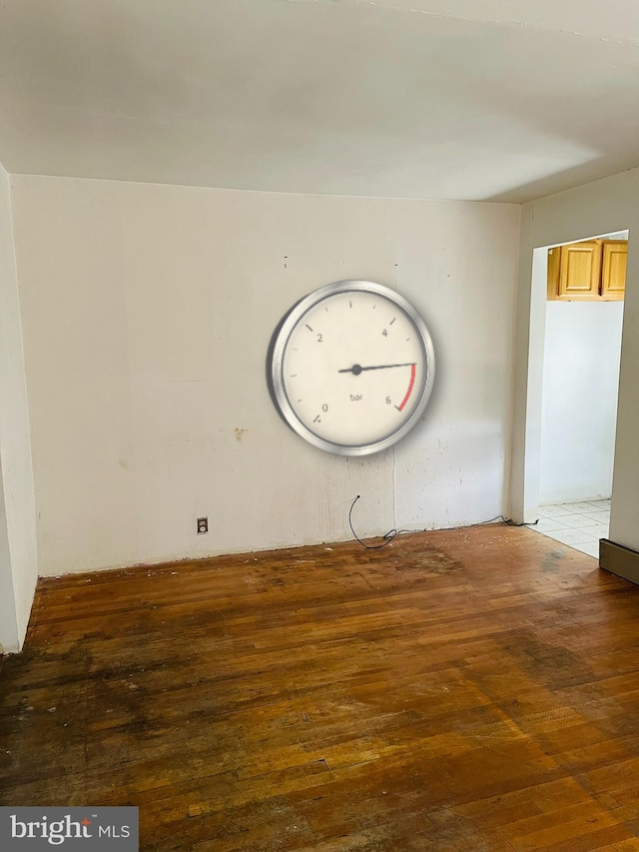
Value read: 5 bar
